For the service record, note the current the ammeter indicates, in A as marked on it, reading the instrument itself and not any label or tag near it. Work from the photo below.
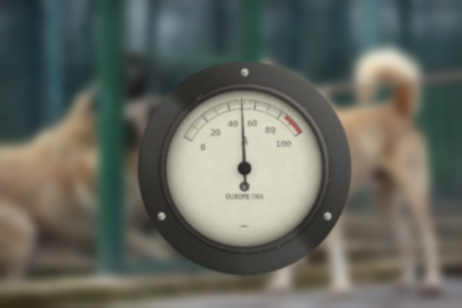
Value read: 50 A
